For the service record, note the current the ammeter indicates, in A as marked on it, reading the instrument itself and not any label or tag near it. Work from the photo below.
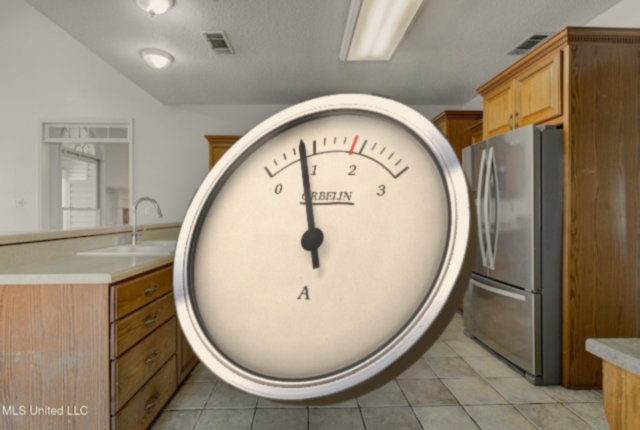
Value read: 0.8 A
